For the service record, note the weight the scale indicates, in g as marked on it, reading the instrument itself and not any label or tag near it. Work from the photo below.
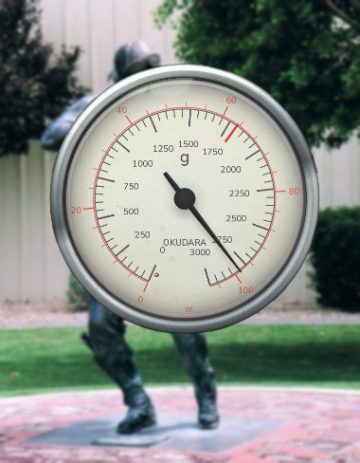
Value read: 2800 g
